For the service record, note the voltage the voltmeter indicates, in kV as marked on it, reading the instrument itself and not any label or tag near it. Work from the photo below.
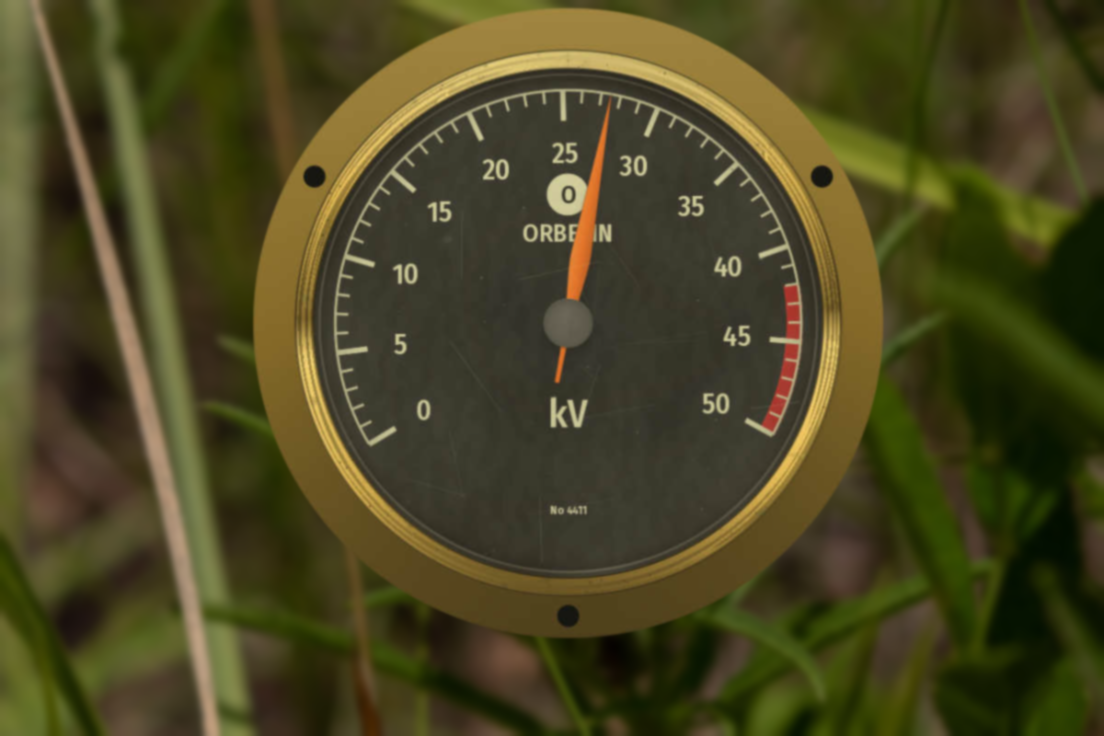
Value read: 27.5 kV
